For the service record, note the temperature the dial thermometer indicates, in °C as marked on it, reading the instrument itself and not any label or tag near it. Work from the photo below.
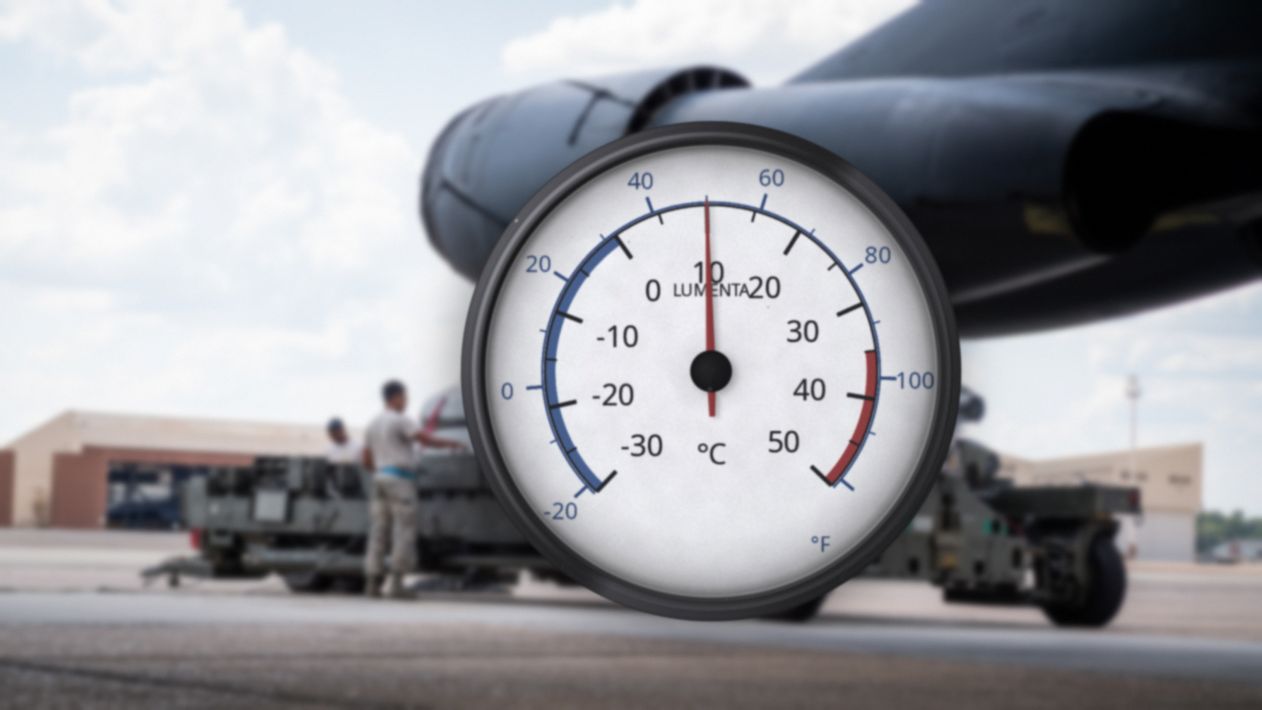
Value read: 10 °C
